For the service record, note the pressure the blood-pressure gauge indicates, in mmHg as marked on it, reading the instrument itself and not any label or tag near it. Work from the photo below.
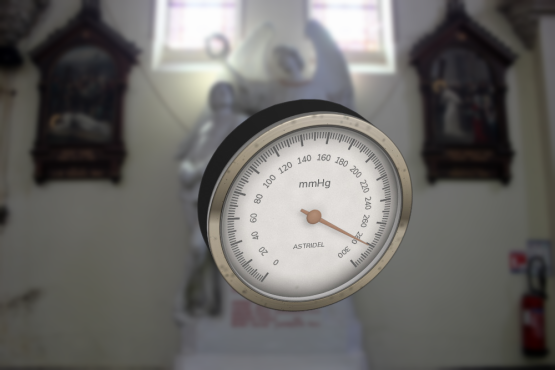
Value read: 280 mmHg
